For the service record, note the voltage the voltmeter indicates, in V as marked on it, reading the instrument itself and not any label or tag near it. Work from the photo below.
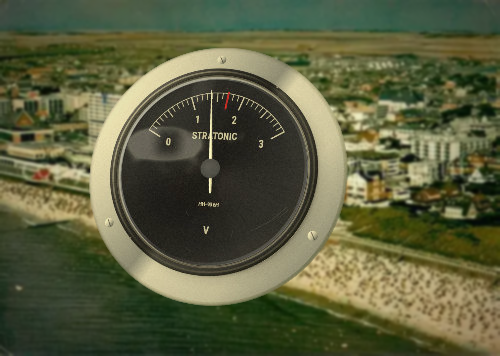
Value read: 1.4 V
